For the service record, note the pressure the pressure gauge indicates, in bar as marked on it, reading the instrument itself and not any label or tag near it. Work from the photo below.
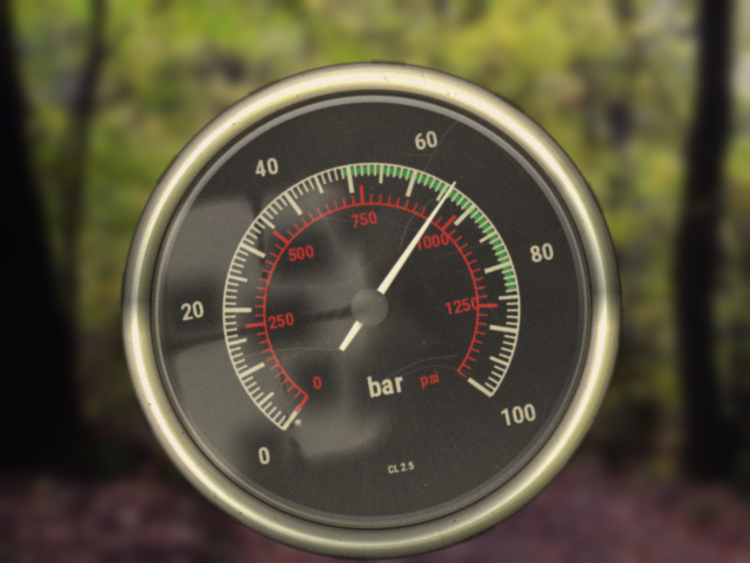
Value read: 66 bar
